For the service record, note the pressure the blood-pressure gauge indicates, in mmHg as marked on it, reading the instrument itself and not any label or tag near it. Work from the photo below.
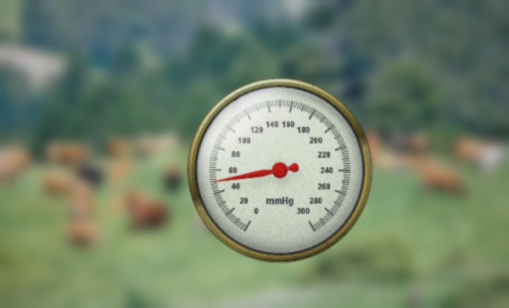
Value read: 50 mmHg
